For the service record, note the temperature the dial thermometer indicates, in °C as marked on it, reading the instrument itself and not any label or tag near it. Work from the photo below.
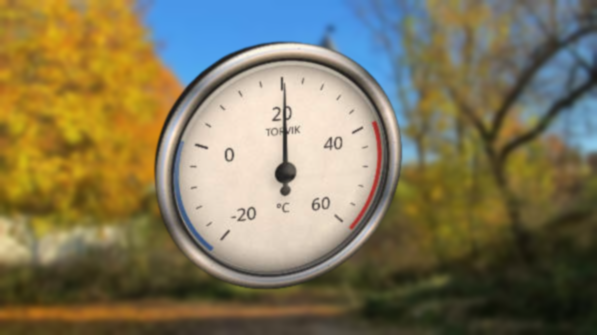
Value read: 20 °C
